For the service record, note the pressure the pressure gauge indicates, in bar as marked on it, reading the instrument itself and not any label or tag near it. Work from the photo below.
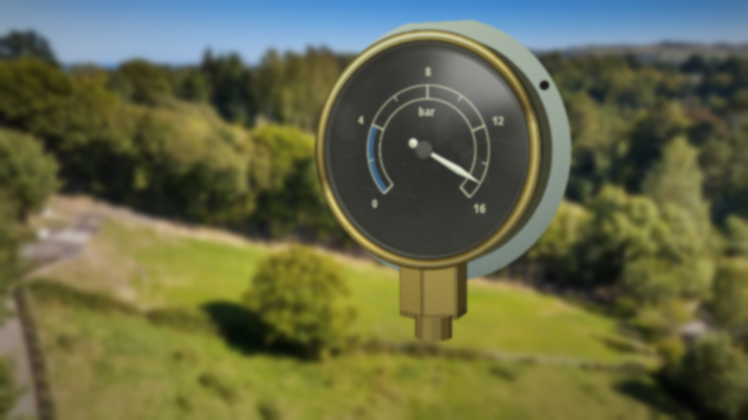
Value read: 15 bar
